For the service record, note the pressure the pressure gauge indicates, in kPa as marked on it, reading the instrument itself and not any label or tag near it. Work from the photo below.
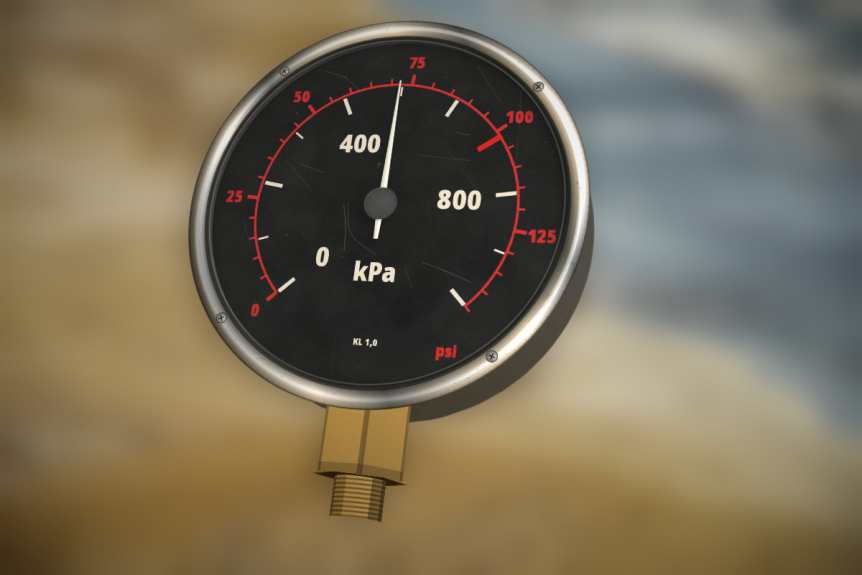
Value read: 500 kPa
